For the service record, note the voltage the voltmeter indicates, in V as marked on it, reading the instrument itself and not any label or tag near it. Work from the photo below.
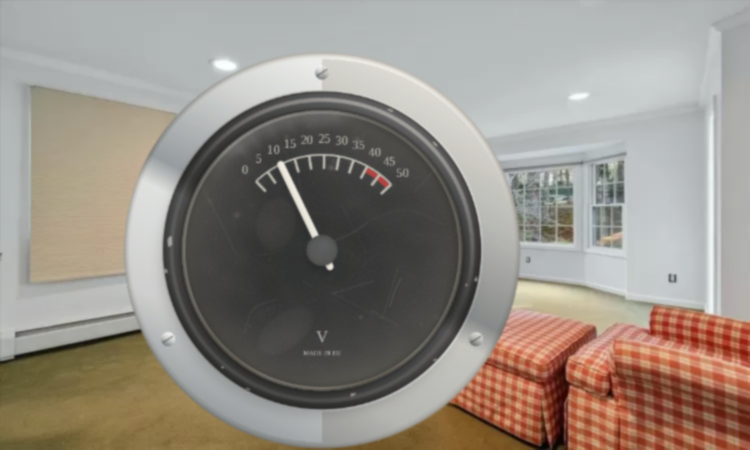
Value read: 10 V
